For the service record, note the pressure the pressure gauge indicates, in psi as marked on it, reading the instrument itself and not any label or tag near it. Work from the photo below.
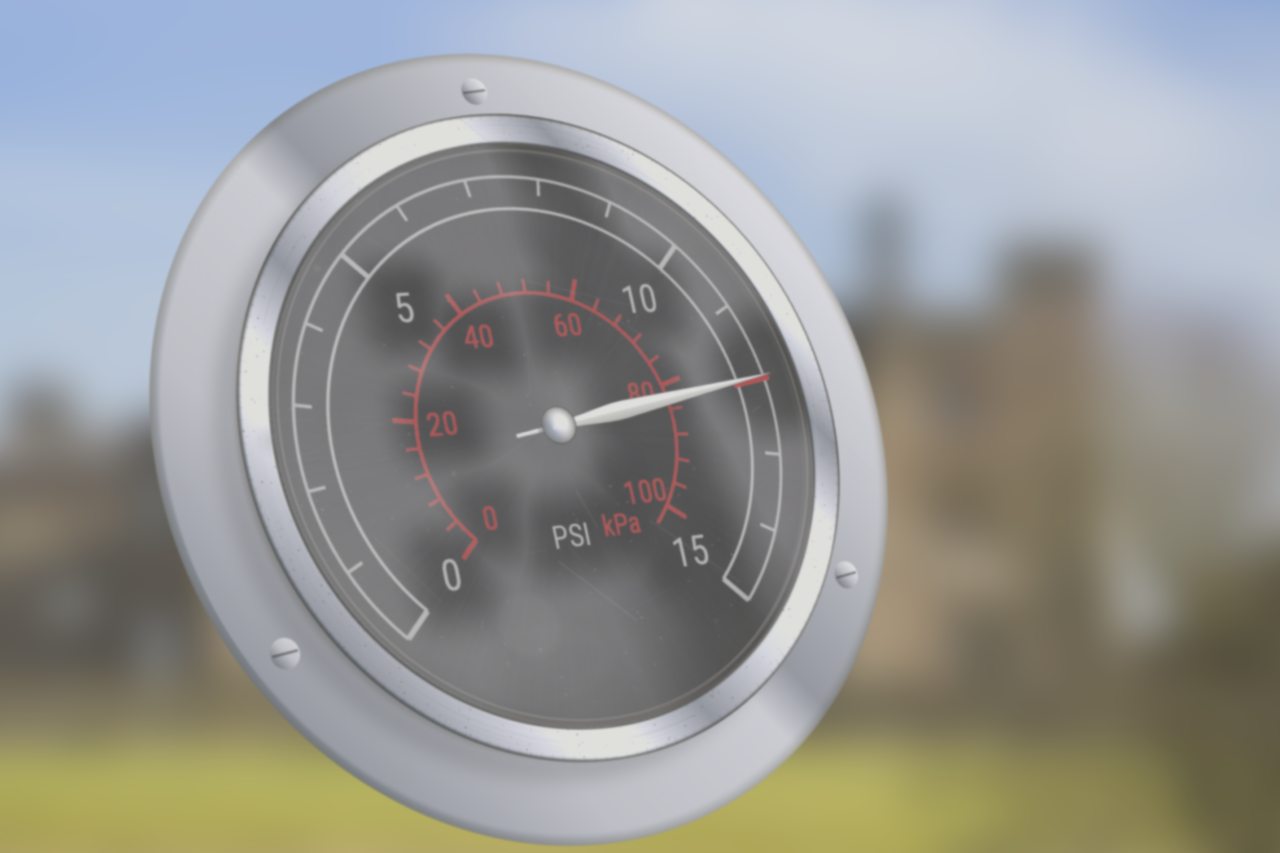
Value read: 12 psi
